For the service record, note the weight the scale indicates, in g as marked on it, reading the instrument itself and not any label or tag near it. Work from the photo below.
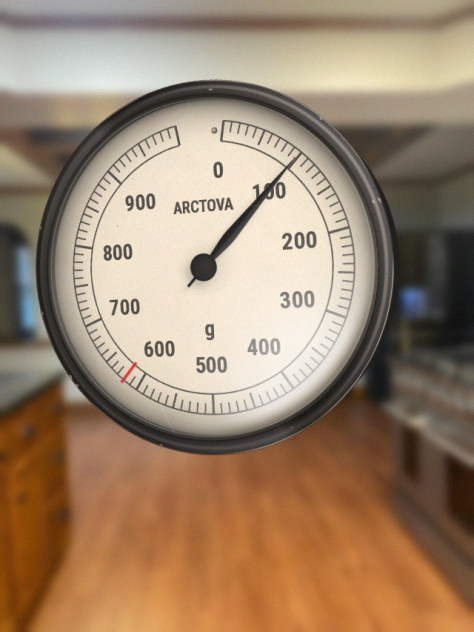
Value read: 100 g
